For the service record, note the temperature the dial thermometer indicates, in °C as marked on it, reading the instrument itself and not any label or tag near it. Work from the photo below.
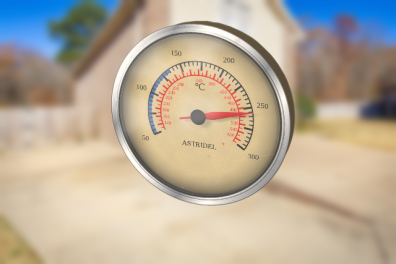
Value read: 255 °C
